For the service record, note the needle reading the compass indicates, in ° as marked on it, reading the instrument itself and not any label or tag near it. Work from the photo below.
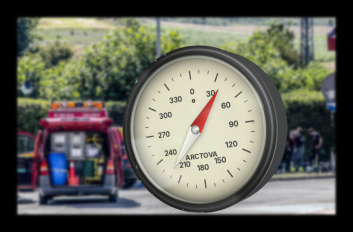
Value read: 40 °
